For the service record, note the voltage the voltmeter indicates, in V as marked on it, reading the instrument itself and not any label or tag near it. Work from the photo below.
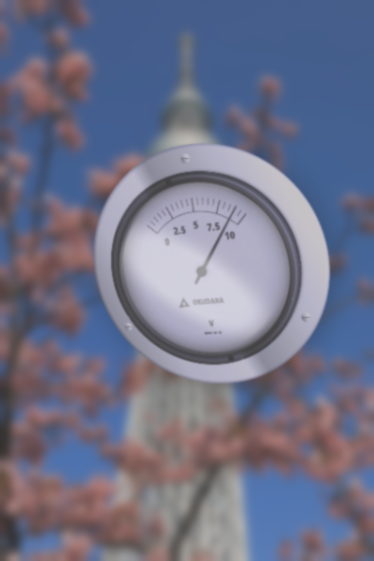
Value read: 9 V
